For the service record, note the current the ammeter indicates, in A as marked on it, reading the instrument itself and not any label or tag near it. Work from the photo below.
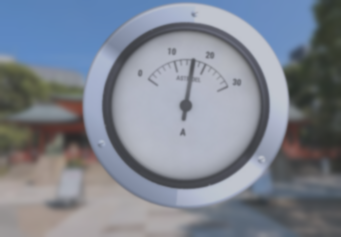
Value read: 16 A
